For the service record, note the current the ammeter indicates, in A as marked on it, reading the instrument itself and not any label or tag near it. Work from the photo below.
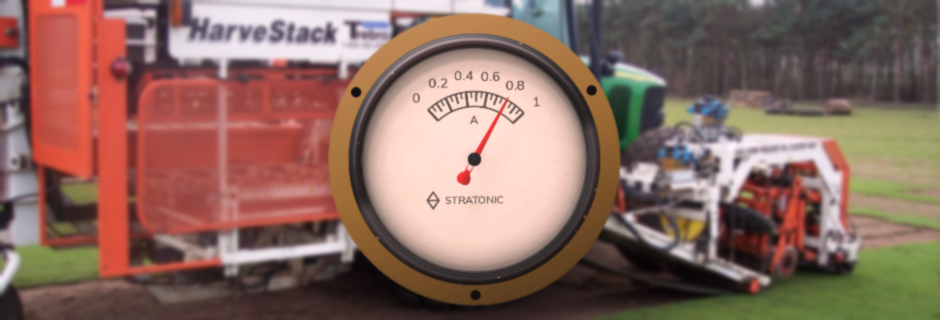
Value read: 0.8 A
